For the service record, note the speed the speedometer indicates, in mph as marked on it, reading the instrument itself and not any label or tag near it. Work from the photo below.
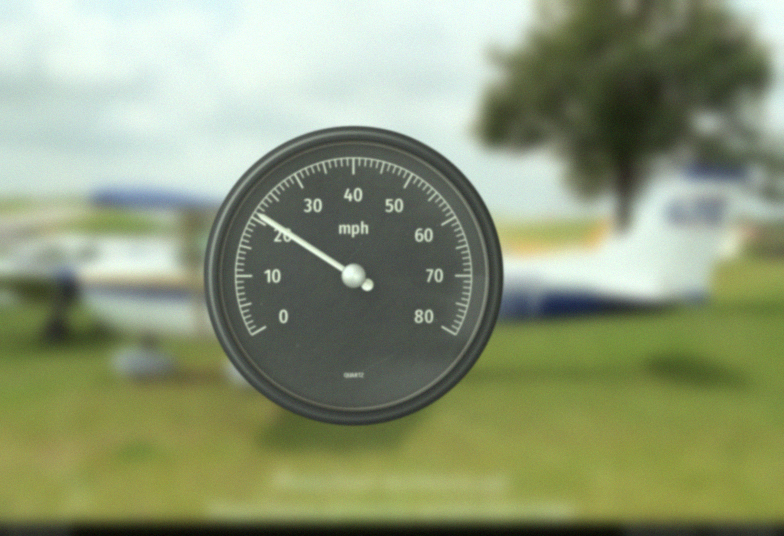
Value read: 21 mph
